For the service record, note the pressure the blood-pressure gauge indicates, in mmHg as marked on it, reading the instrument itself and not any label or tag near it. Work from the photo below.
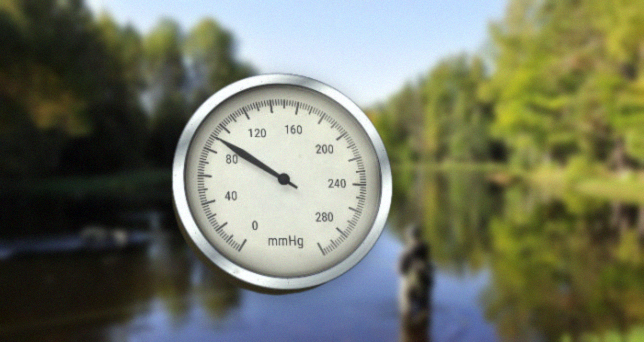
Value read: 90 mmHg
